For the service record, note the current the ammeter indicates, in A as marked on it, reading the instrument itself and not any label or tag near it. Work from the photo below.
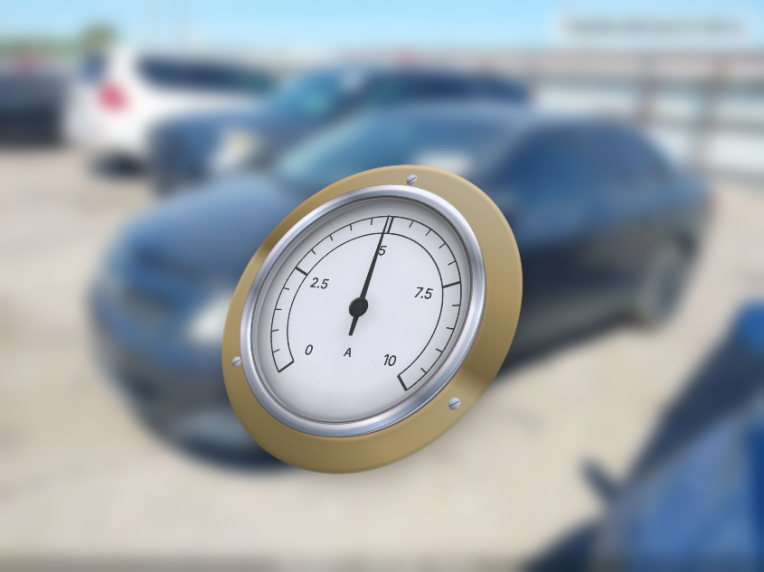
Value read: 5 A
